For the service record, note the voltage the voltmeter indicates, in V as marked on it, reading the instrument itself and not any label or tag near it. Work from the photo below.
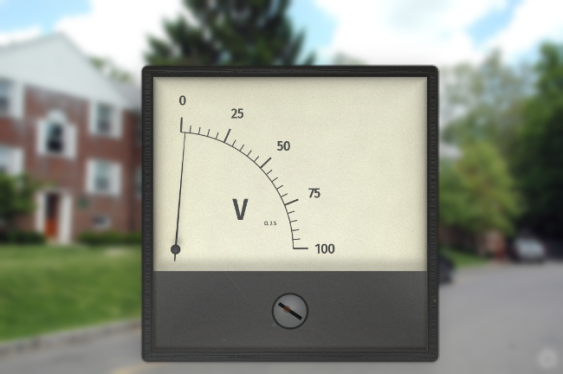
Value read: 2.5 V
